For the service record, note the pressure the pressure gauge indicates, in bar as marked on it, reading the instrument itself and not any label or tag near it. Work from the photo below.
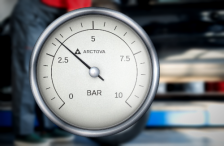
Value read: 3.25 bar
